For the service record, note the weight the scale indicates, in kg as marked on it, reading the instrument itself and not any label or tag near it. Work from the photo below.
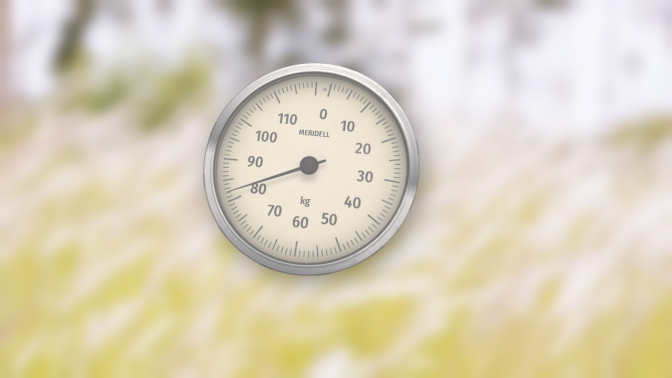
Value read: 82 kg
